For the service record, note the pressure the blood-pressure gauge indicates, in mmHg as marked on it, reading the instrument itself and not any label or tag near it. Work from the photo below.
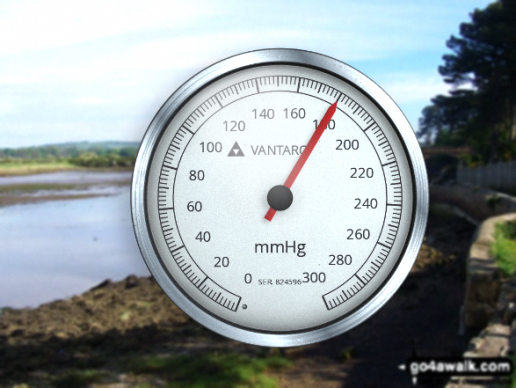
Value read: 180 mmHg
